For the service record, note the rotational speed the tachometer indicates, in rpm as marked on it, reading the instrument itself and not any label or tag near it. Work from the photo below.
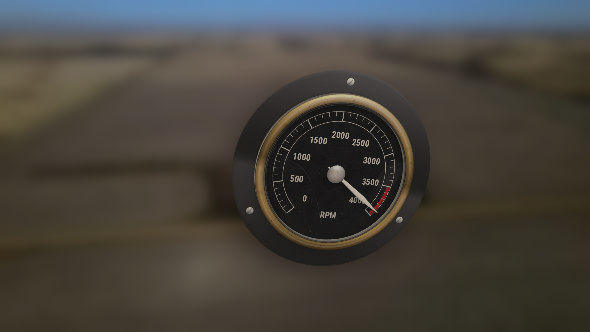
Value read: 3900 rpm
